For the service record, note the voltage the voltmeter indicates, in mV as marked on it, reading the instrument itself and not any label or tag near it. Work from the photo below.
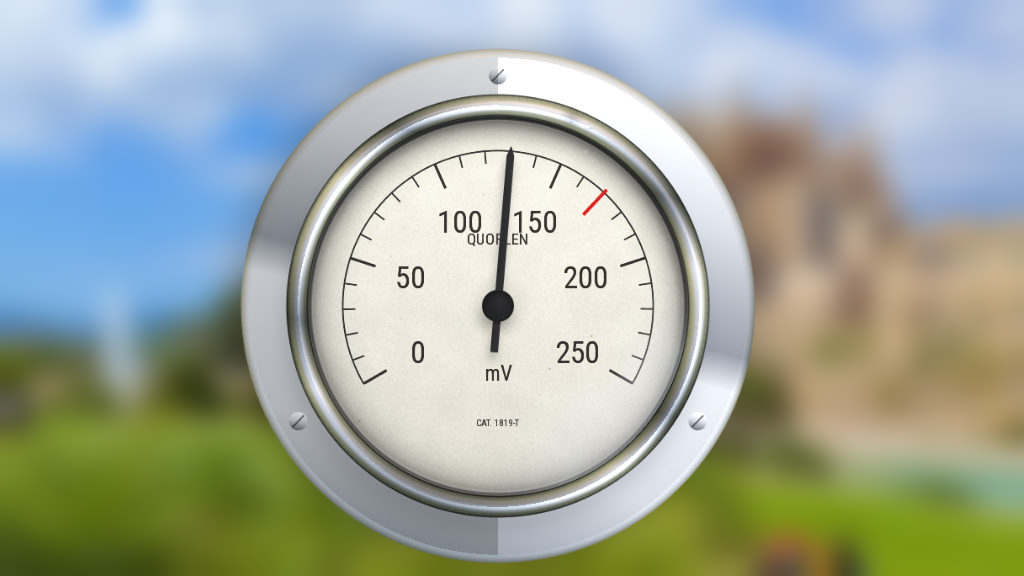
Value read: 130 mV
